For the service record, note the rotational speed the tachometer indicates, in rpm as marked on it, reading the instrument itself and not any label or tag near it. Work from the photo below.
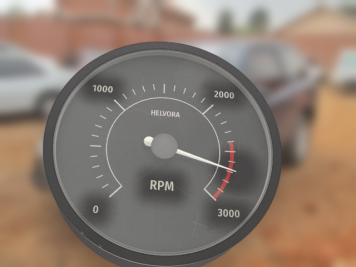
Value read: 2700 rpm
